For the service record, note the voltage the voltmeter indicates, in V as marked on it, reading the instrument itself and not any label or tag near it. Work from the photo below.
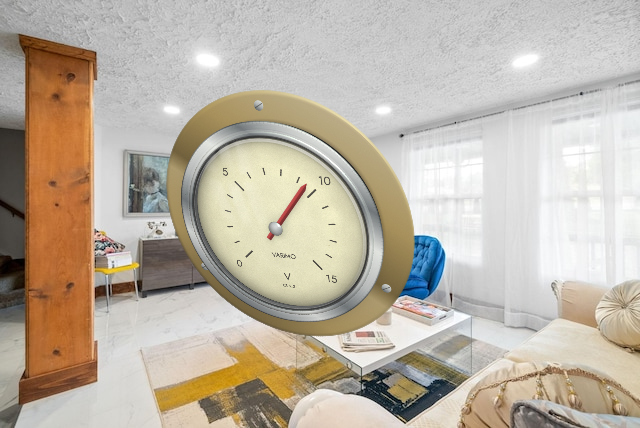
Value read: 9.5 V
